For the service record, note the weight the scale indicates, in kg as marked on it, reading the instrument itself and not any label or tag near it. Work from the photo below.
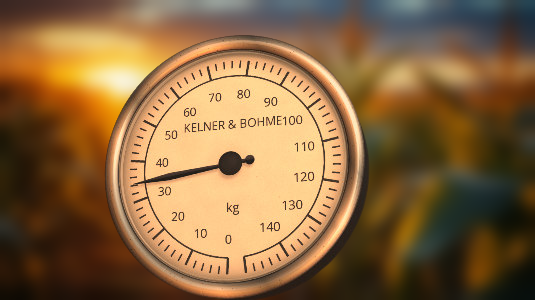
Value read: 34 kg
